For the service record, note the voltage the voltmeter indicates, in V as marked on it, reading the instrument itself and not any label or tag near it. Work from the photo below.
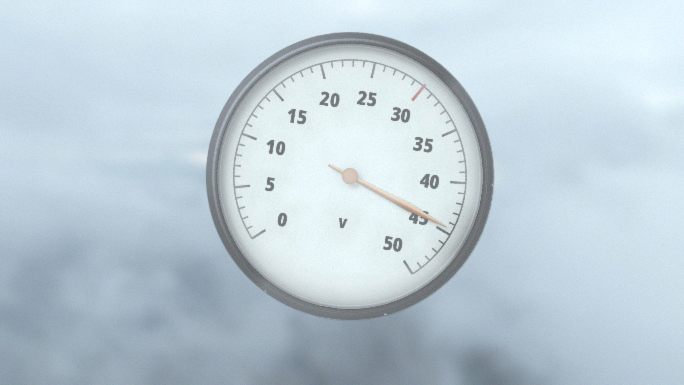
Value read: 44.5 V
